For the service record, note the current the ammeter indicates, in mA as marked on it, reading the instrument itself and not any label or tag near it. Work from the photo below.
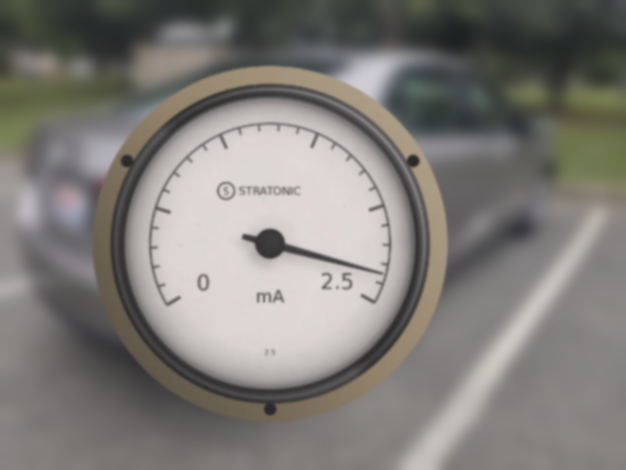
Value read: 2.35 mA
